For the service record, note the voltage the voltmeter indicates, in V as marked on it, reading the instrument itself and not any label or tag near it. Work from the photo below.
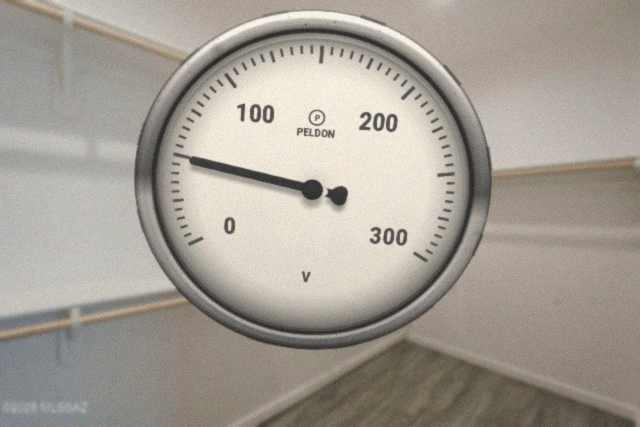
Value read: 50 V
